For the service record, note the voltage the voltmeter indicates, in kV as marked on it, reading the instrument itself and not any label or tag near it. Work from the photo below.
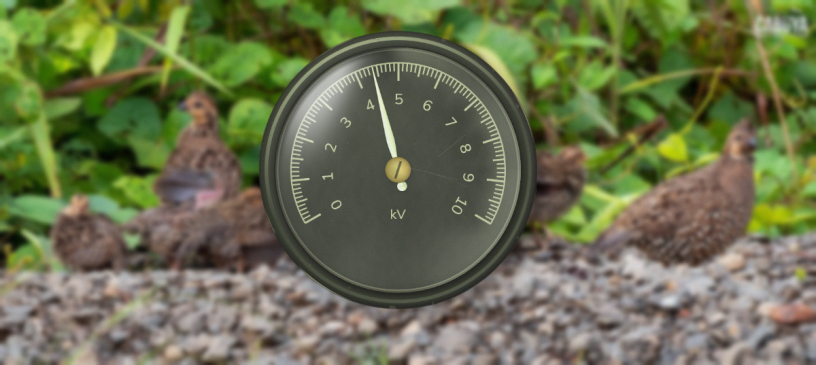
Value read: 4.4 kV
